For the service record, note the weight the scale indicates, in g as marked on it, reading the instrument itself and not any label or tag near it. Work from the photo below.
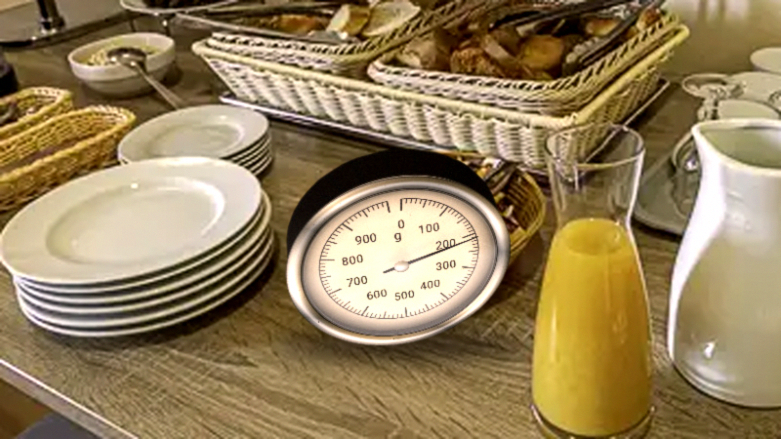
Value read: 200 g
